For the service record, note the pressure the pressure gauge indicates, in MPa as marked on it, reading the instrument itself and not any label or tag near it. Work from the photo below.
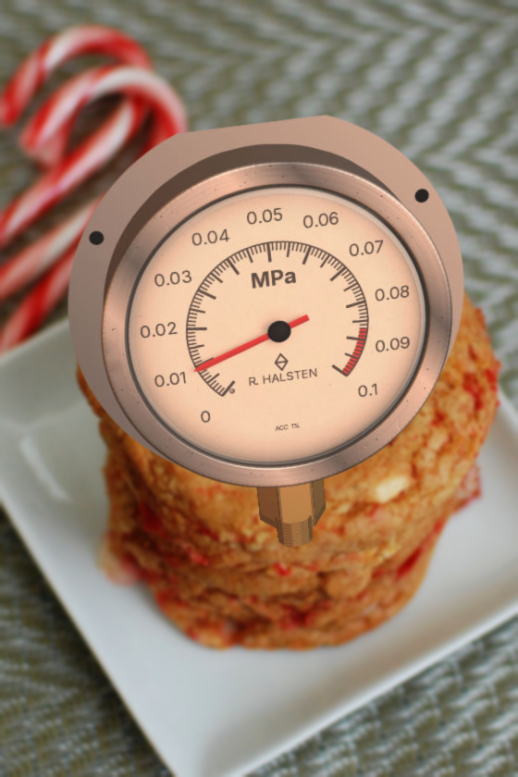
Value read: 0.01 MPa
